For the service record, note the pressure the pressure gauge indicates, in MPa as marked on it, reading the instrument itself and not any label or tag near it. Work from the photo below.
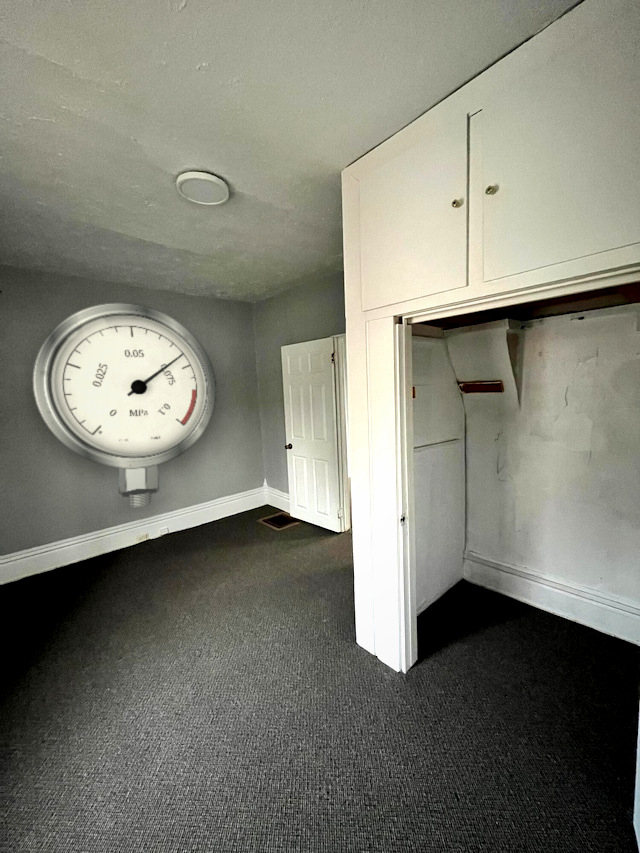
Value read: 0.07 MPa
